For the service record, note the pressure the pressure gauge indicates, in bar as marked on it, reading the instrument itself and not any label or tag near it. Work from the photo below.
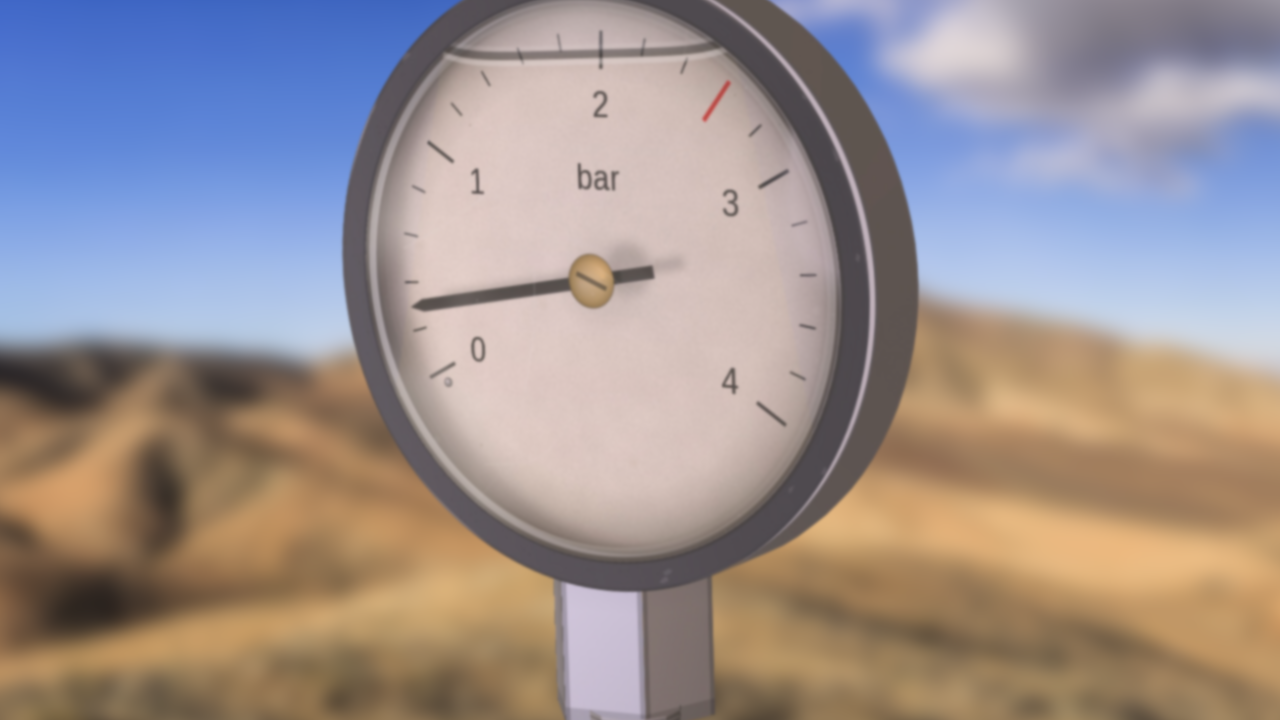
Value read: 0.3 bar
